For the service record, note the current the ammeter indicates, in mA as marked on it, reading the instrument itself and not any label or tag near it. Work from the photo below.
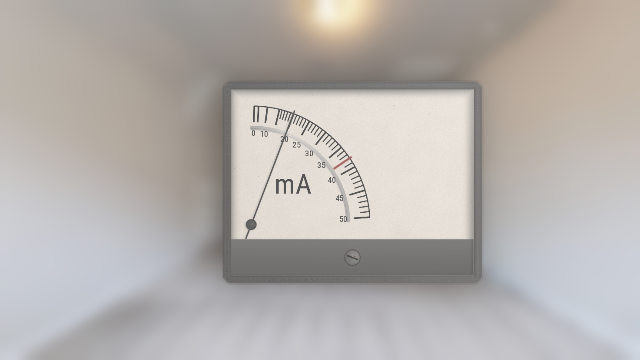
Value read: 20 mA
